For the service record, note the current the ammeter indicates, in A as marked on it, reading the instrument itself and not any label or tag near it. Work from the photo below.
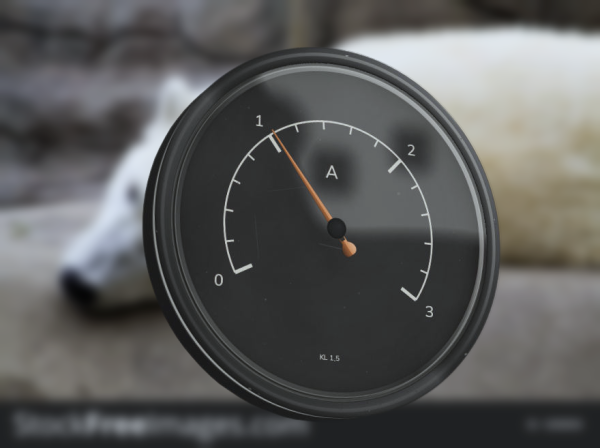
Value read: 1 A
